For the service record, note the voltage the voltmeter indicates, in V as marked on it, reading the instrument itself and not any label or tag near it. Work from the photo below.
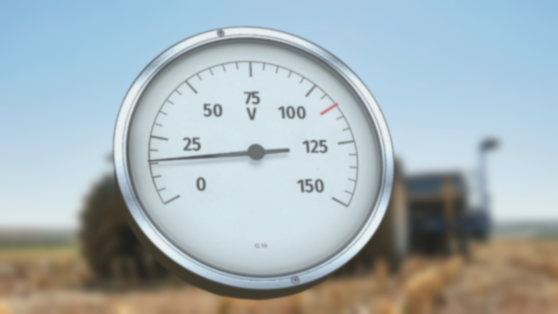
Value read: 15 V
